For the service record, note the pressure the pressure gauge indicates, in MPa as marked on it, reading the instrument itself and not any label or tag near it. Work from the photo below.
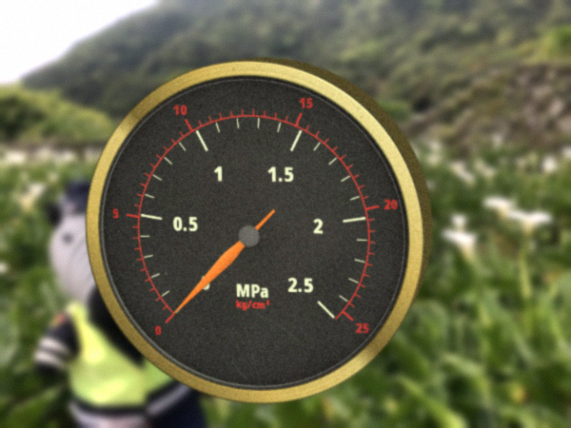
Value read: 0 MPa
